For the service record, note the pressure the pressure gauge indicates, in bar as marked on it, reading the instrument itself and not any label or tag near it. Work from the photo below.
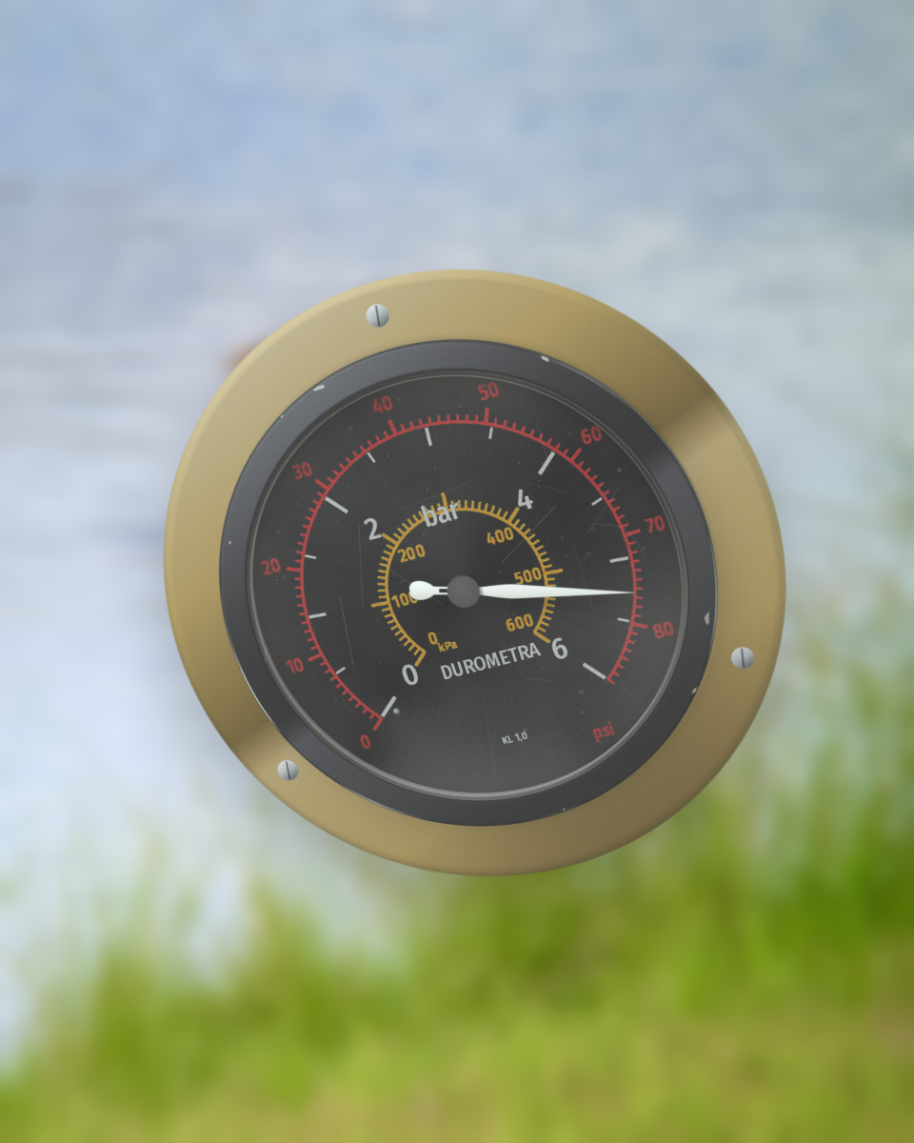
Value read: 5.25 bar
